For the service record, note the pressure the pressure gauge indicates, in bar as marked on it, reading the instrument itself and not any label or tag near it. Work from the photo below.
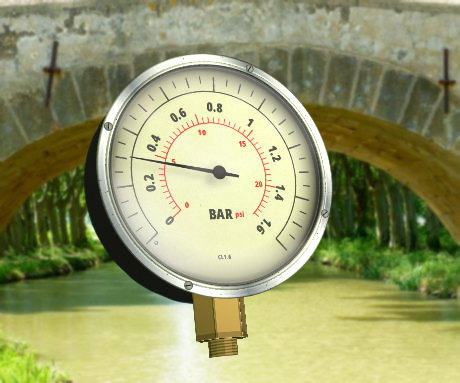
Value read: 0.3 bar
